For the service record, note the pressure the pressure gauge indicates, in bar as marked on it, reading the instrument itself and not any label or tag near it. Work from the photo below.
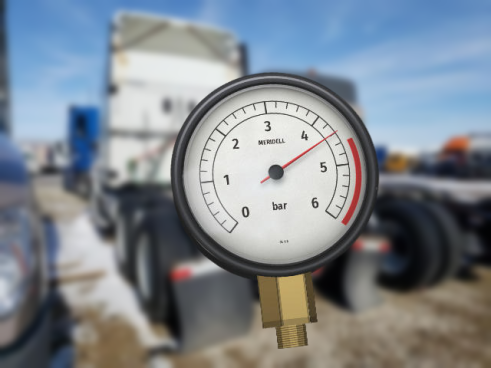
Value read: 4.4 bar
